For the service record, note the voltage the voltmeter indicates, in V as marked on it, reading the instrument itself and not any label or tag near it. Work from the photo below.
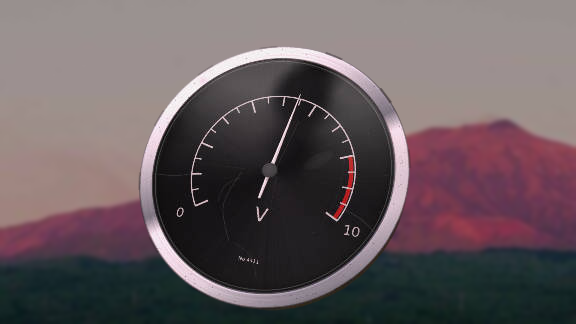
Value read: 5.5 V
